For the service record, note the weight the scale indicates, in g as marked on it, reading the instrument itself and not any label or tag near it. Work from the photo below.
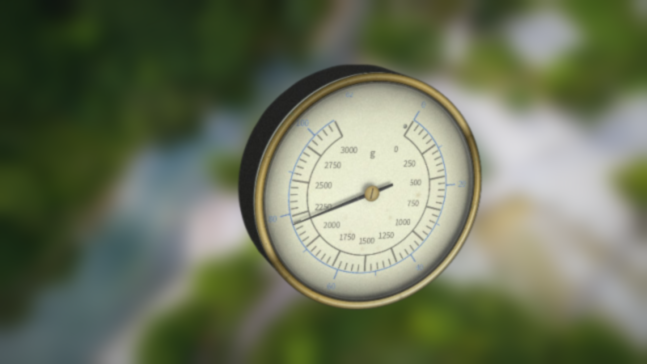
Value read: 2200 g
